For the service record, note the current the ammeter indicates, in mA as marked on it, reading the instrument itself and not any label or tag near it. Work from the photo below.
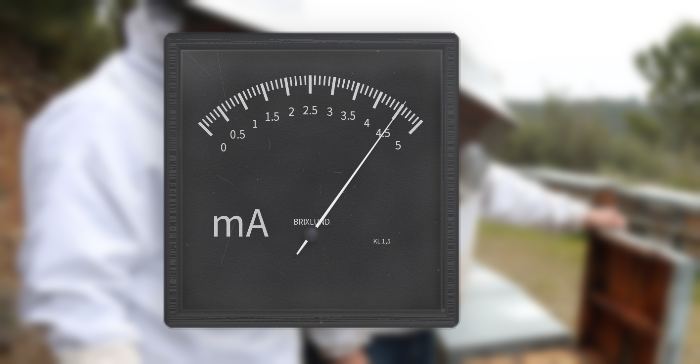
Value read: 4.5 mA
